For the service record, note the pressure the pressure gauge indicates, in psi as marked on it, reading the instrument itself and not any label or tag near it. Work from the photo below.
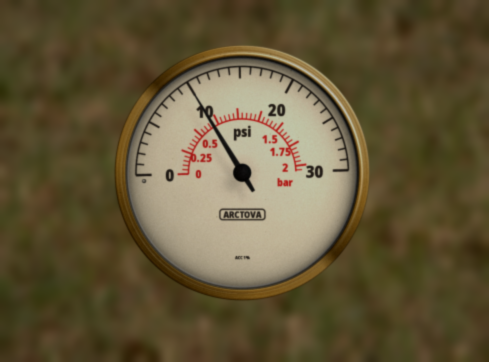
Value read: 10 psi
